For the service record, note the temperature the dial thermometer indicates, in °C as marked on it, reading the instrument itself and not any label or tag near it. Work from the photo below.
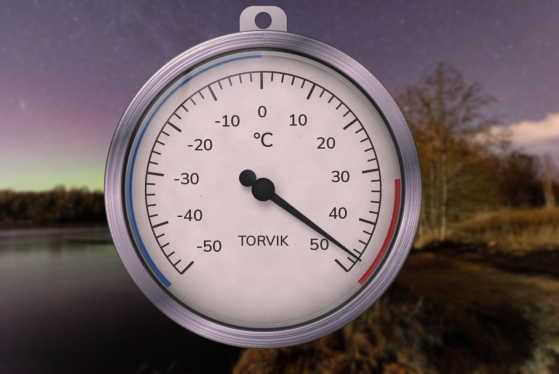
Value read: 47 °C
